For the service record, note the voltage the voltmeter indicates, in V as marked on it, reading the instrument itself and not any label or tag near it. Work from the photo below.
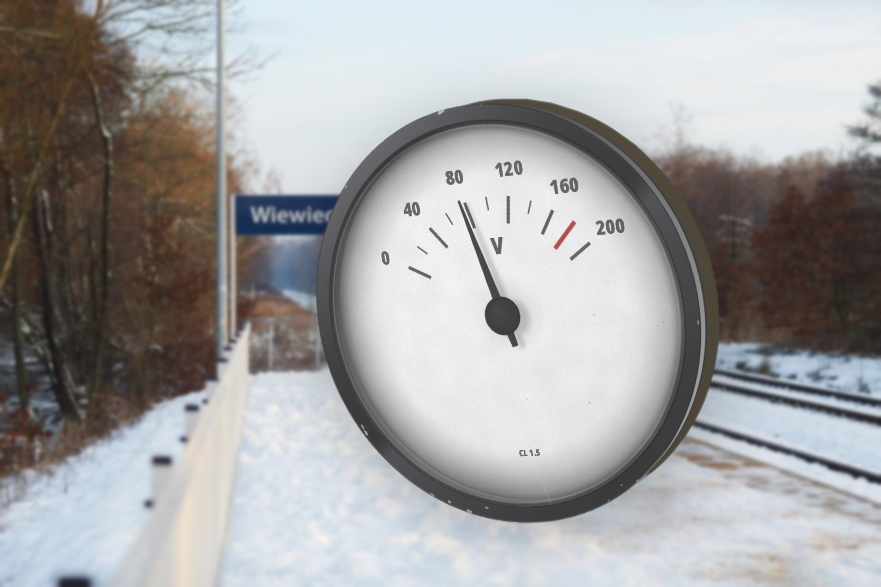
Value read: 80 V
